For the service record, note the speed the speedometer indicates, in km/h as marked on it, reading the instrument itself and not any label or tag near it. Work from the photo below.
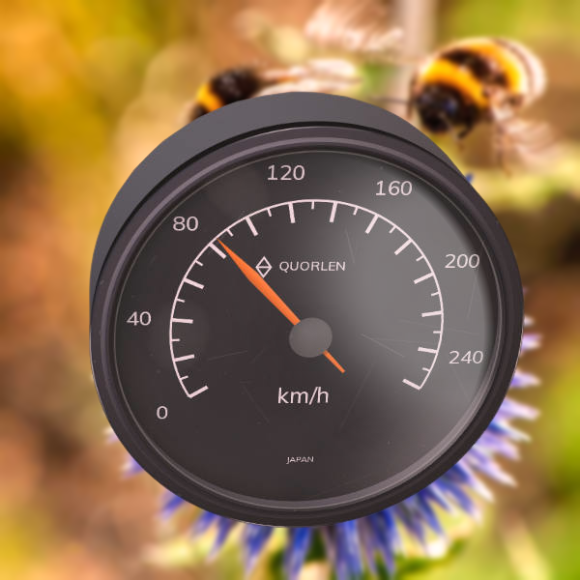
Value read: 85 km/h
